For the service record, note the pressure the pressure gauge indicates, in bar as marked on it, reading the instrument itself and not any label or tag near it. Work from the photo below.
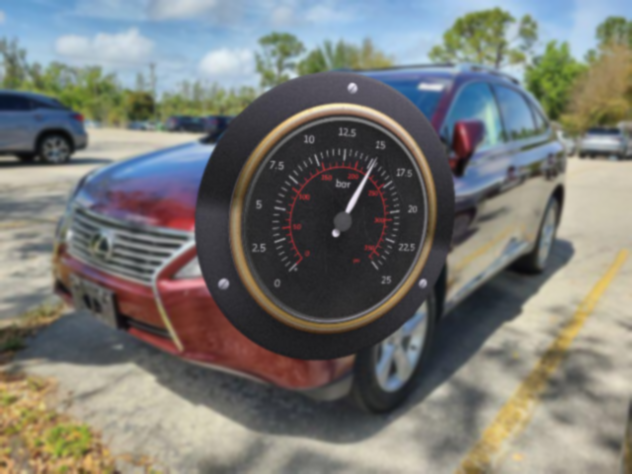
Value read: 15 bar
